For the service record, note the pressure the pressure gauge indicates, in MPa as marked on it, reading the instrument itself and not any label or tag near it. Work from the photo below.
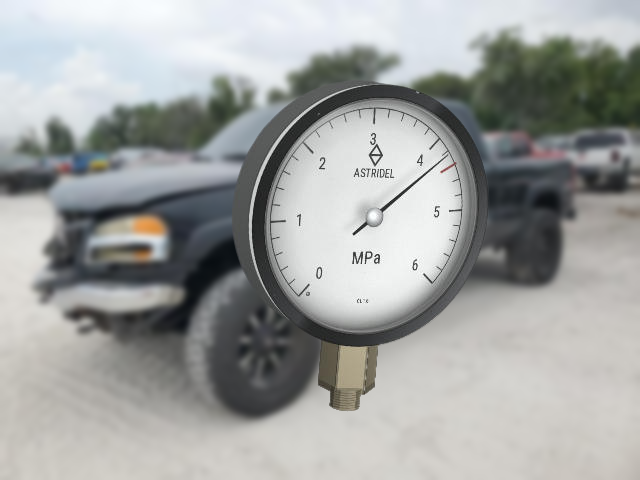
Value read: 4.2 MPa
